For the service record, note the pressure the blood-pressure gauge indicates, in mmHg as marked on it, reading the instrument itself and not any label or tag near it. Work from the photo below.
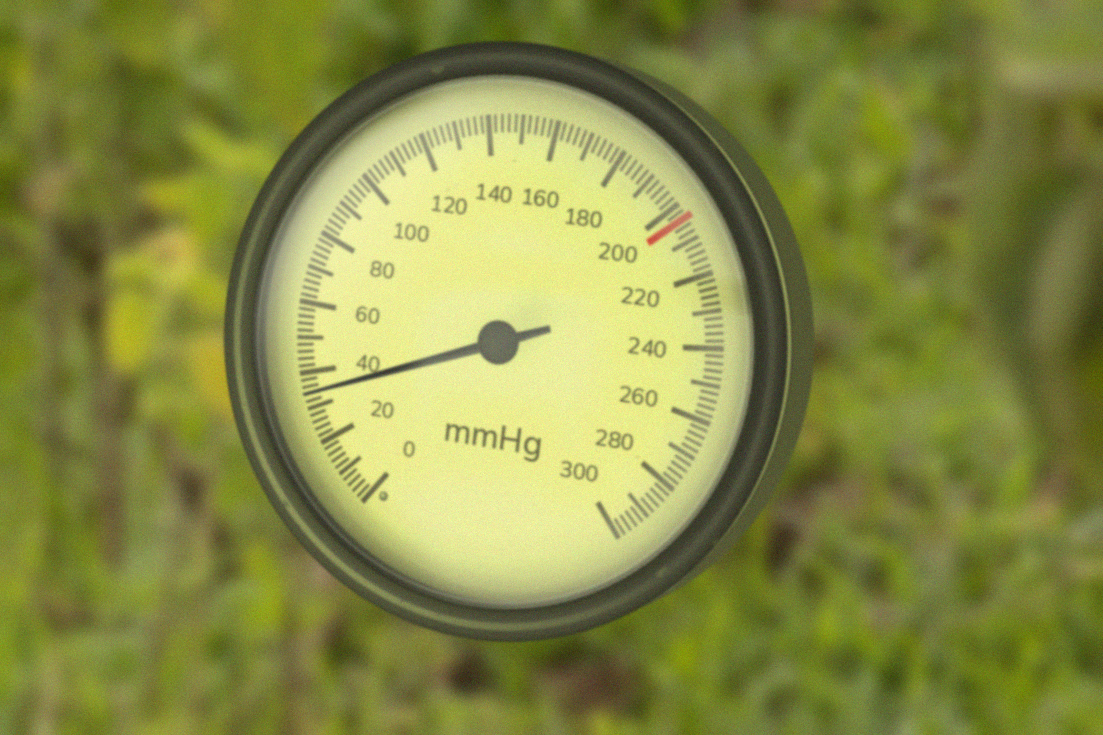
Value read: 34 mmHg
